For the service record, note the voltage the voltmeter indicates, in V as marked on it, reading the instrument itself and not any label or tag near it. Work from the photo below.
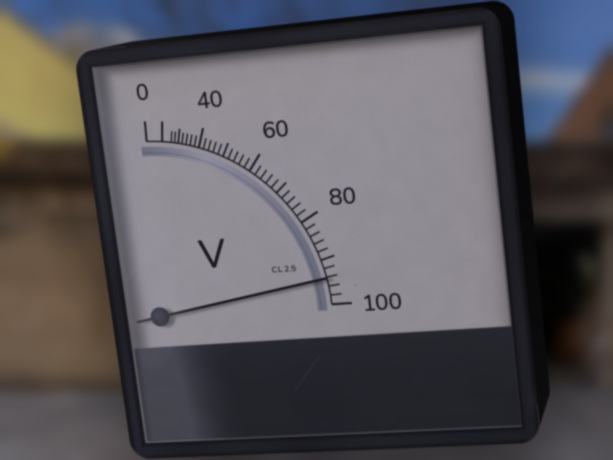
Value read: 94 V
